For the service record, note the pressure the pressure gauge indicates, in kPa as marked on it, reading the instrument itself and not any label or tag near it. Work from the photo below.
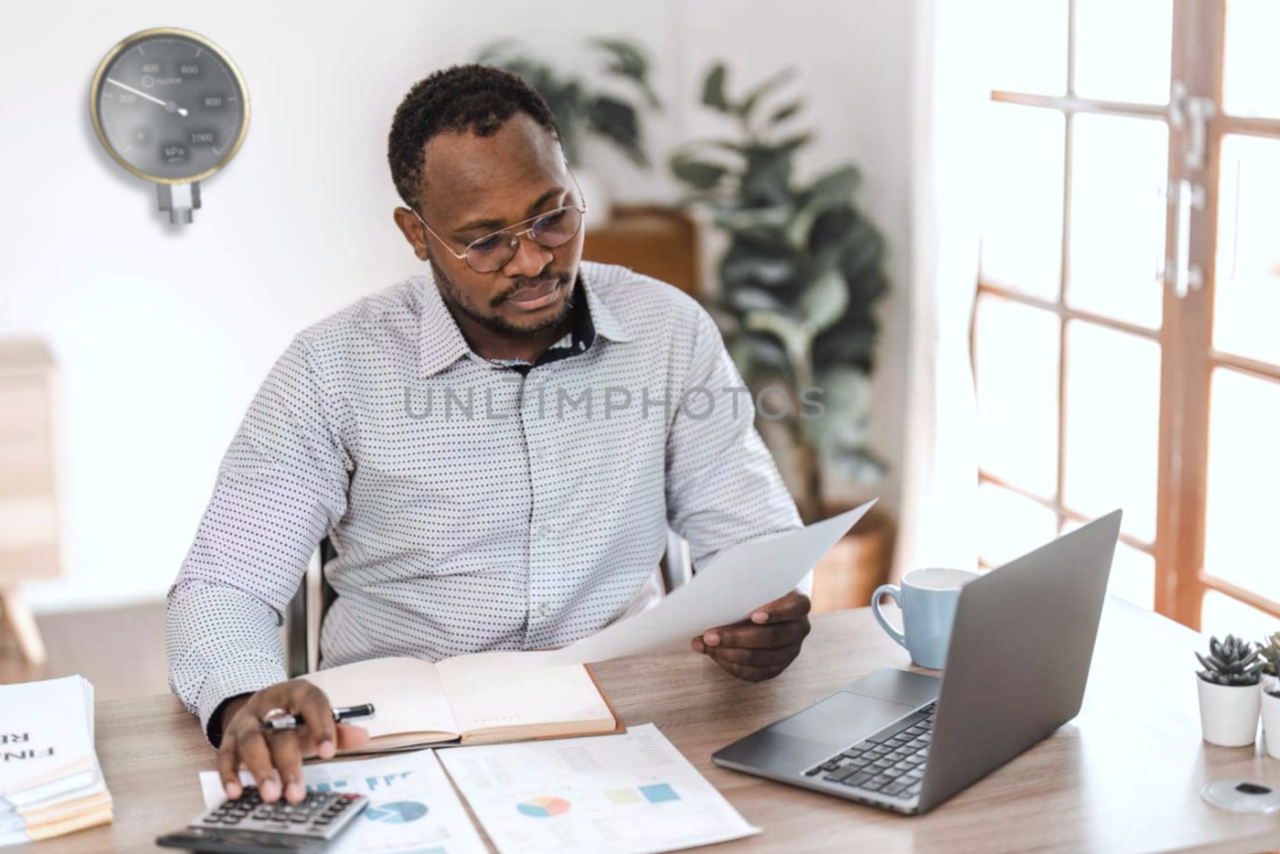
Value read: 250 kPa
